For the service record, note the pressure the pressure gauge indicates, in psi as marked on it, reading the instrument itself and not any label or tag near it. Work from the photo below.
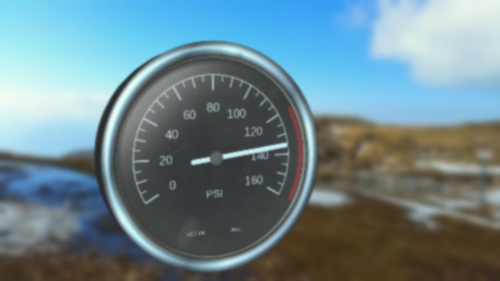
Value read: 135 psi
